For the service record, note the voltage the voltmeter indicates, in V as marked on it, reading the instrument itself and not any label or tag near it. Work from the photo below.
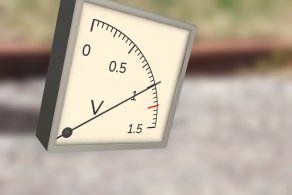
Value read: 1 V
